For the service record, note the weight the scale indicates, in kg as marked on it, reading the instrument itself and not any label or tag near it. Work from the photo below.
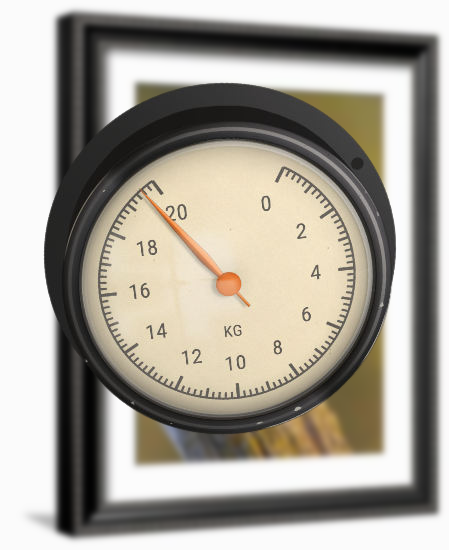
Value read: 19.6 kg
